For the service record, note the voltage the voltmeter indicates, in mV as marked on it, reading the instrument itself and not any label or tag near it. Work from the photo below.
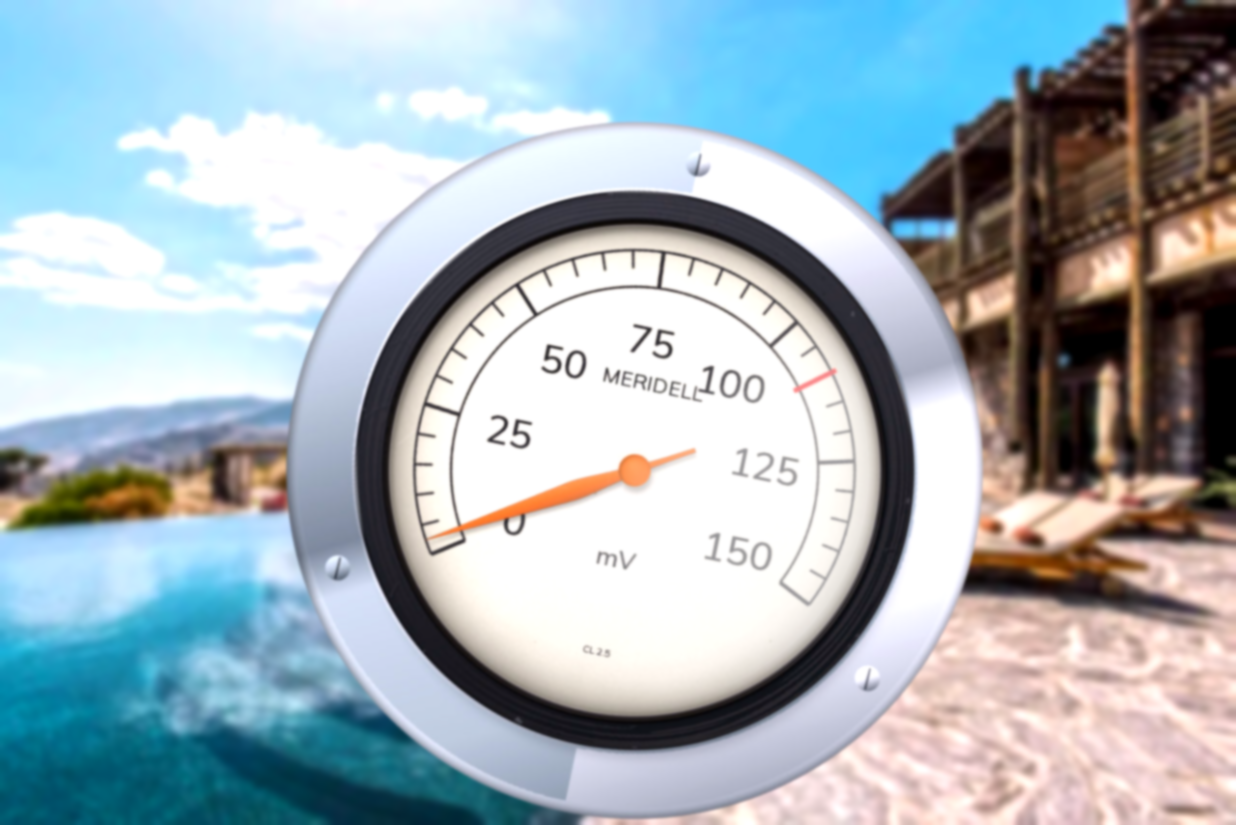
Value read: 2.5 mV
